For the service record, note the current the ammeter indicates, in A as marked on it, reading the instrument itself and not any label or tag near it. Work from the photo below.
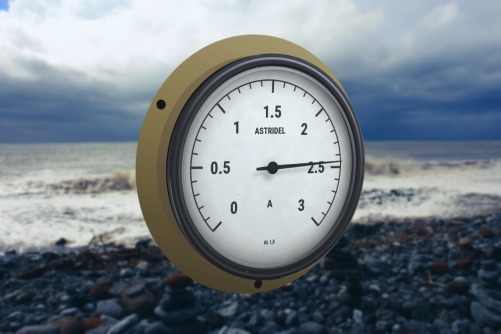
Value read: 2.45 A
